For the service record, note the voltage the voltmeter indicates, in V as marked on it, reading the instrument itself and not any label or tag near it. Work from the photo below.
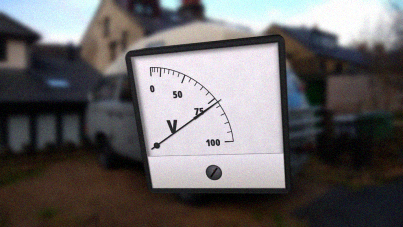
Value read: 77.5 V
